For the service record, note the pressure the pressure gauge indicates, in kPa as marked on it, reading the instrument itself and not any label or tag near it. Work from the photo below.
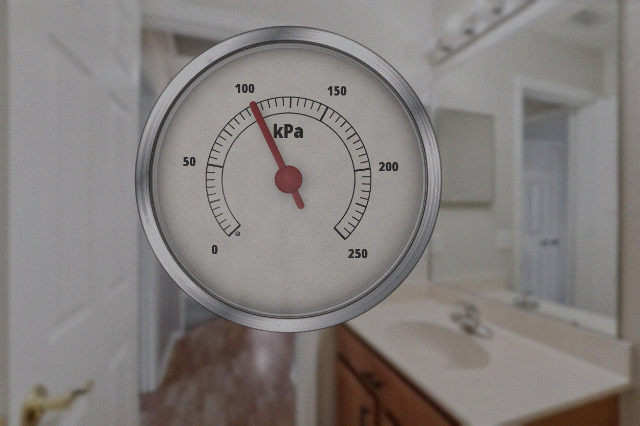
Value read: 100 kPa
